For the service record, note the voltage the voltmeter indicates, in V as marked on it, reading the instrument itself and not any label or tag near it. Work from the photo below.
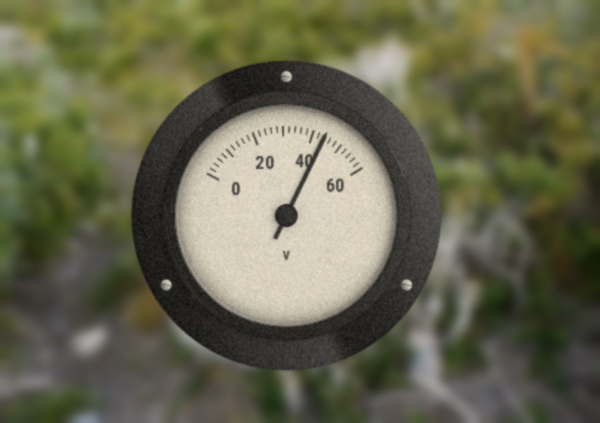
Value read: 44 V
